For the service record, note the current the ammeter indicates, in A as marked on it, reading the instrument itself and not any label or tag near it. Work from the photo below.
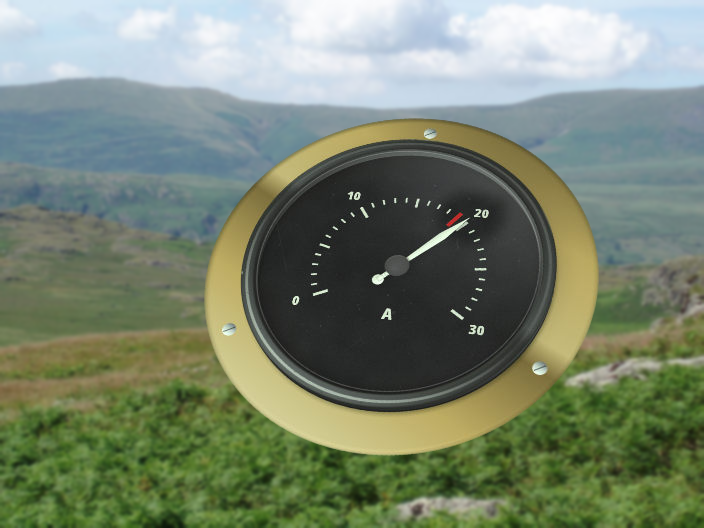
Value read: 20 A
